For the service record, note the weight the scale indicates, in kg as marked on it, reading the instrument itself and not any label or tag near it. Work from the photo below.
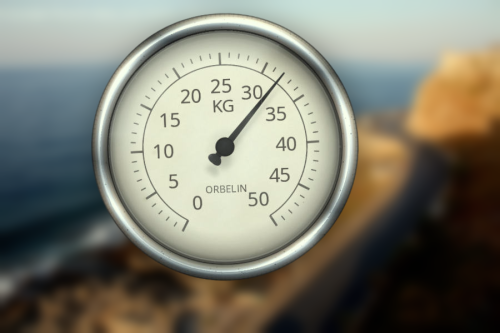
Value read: 32 kg
